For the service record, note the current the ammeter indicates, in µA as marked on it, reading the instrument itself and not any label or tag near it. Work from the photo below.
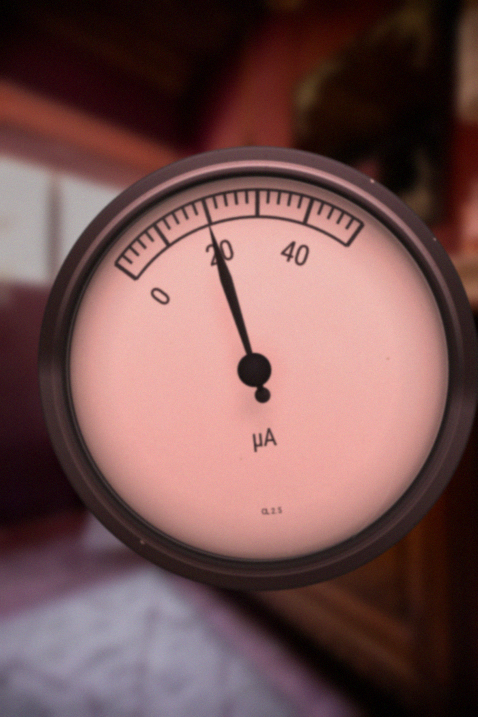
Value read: 20 µA
